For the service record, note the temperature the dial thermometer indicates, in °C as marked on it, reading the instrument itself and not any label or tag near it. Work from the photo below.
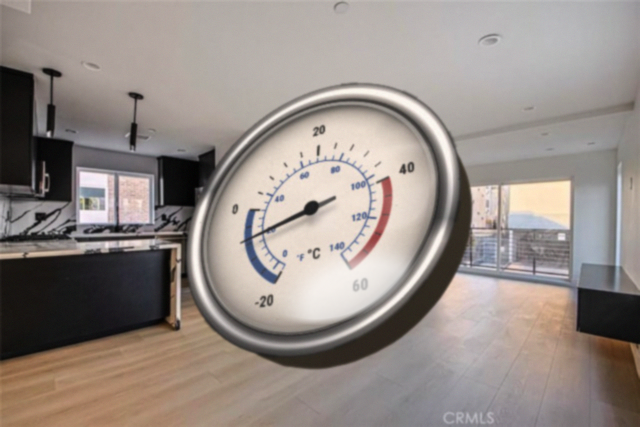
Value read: -8 °C
